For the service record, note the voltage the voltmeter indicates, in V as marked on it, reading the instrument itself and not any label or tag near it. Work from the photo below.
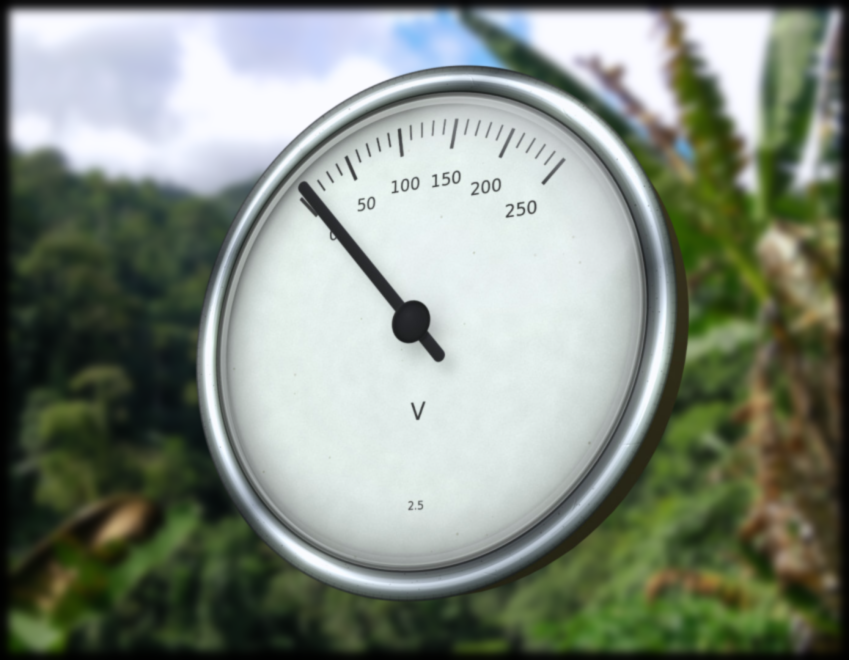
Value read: 10 V
